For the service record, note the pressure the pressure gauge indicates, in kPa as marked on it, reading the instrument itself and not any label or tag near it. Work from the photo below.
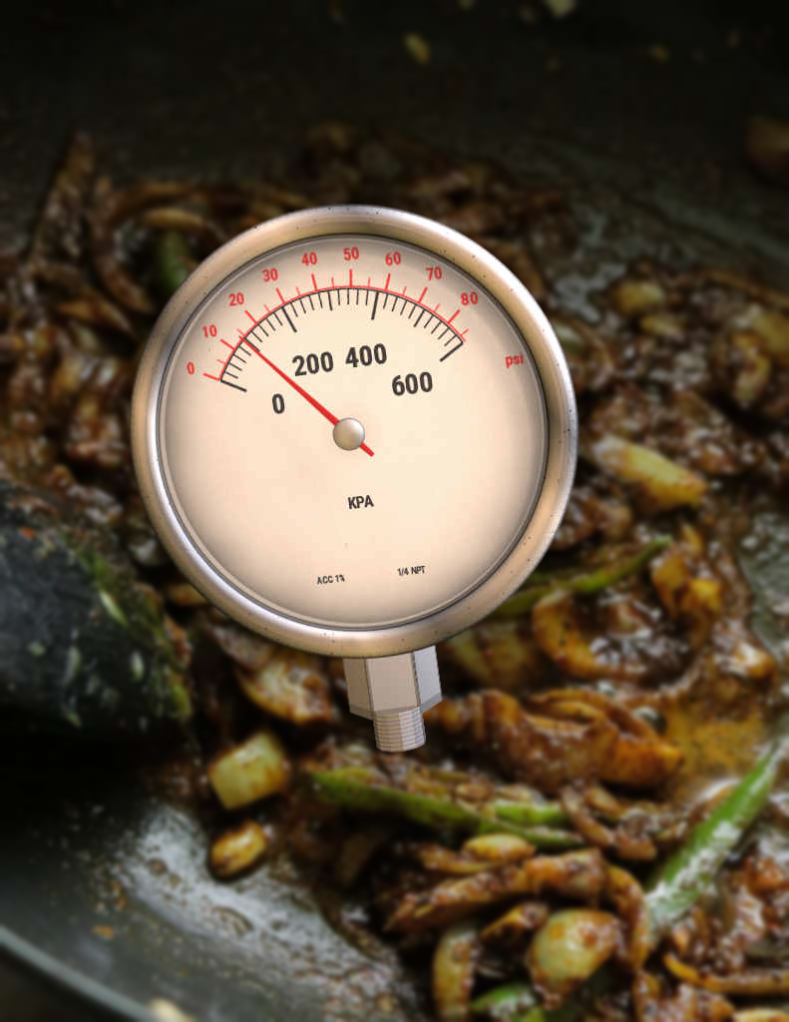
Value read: 100 kPa
